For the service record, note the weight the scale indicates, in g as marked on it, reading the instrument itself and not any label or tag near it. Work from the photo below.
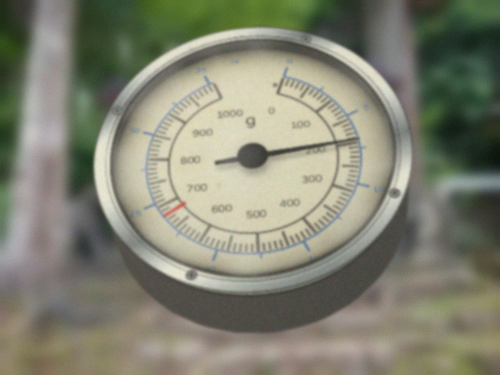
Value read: 200 g
